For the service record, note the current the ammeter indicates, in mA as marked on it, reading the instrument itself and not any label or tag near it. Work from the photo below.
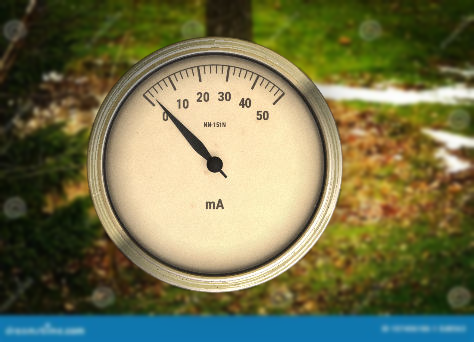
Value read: 2 mA
